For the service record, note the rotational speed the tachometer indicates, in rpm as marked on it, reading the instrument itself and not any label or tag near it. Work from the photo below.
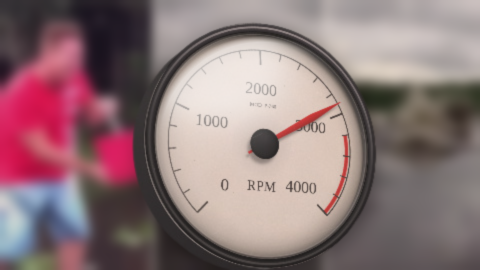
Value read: 2900 rpm
